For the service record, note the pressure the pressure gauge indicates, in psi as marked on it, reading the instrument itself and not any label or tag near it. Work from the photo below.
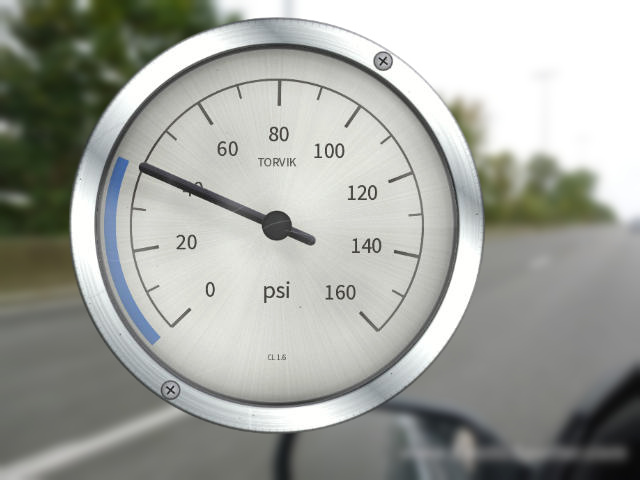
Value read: 40 psi
